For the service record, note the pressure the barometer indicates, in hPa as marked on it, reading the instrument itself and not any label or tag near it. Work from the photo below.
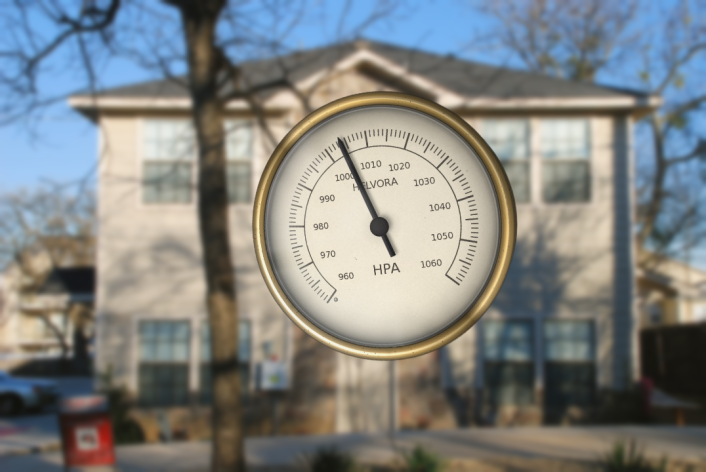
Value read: 1004 hPa
